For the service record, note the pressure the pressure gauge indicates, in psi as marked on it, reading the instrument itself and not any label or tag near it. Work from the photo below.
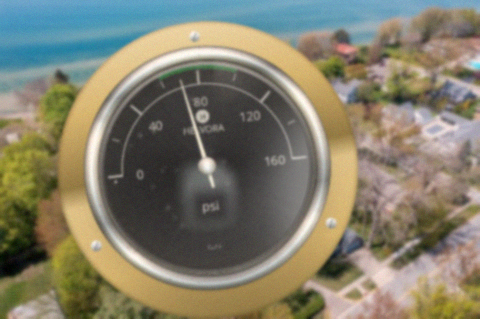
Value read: 70 psi
